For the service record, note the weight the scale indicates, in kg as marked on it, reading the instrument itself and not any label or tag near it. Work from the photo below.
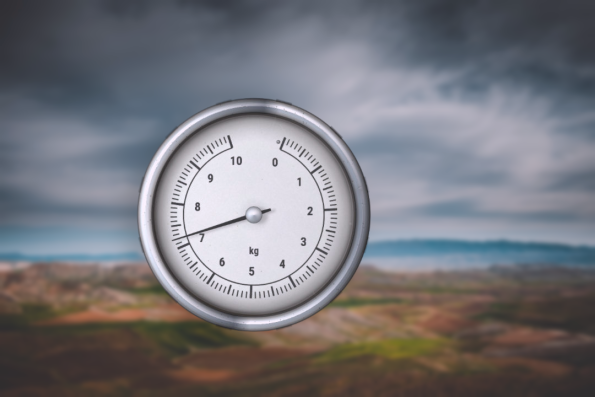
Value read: 7.2 kg
